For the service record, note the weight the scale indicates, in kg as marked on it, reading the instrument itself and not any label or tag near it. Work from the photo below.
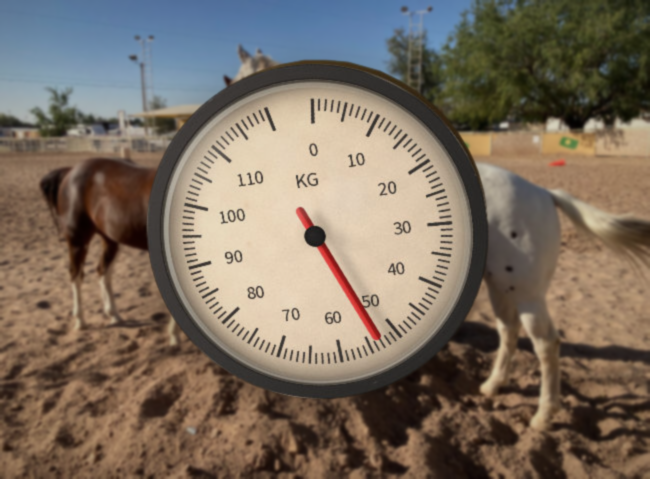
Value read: 53 kg
